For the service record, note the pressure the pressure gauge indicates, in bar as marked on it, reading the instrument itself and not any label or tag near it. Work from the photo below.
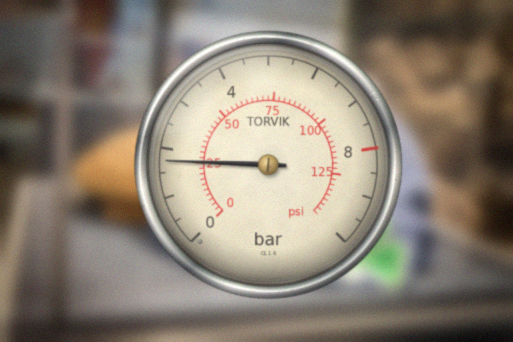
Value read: 1.75 bar
